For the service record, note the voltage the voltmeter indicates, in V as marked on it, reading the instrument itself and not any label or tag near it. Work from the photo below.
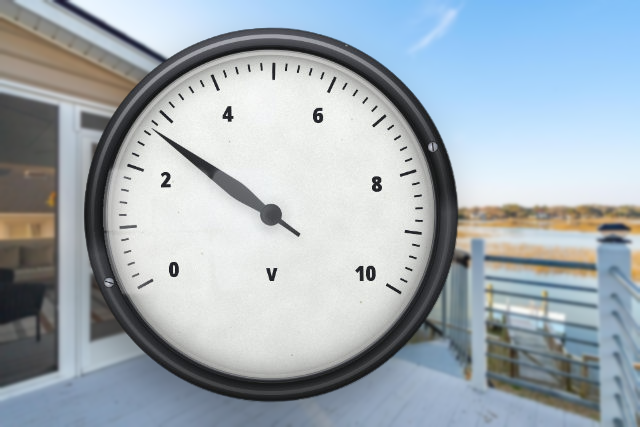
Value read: 2.7 V
